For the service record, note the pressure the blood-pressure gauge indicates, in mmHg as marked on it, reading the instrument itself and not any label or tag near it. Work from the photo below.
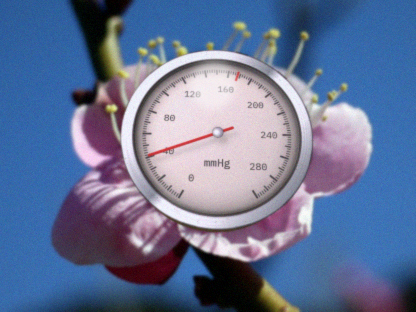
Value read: 40 mmHg
